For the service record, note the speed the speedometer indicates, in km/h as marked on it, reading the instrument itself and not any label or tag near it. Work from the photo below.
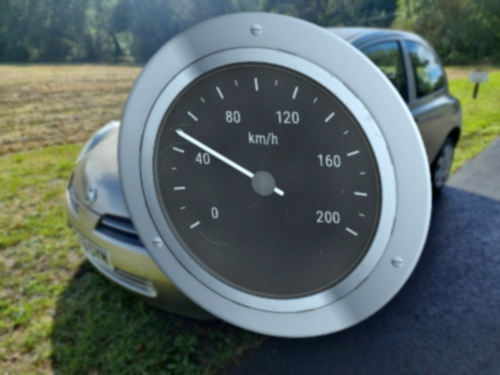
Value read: 50 km/h
